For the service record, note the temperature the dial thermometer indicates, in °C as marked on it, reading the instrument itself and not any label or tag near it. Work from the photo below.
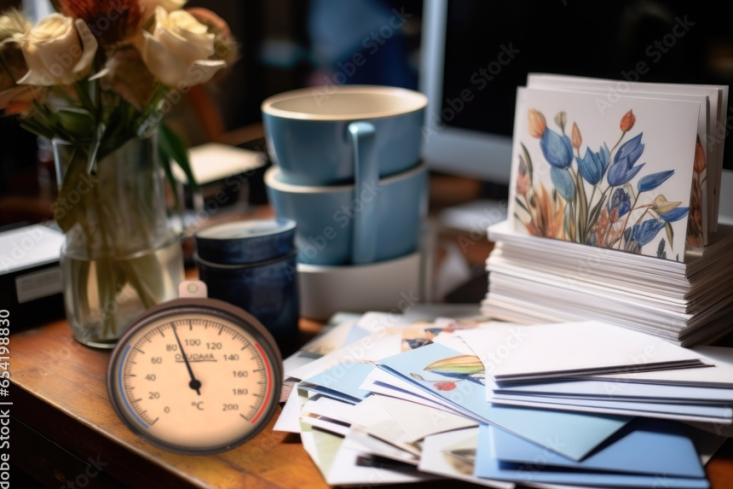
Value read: 90 °C
